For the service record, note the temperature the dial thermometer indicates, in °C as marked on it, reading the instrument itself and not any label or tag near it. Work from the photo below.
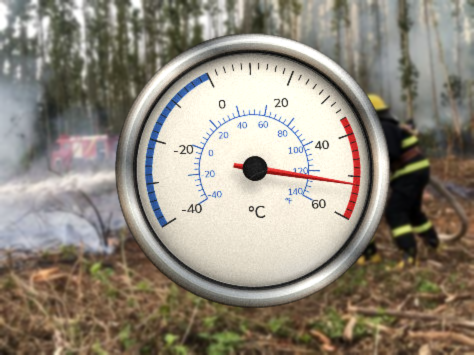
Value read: 52 °C
